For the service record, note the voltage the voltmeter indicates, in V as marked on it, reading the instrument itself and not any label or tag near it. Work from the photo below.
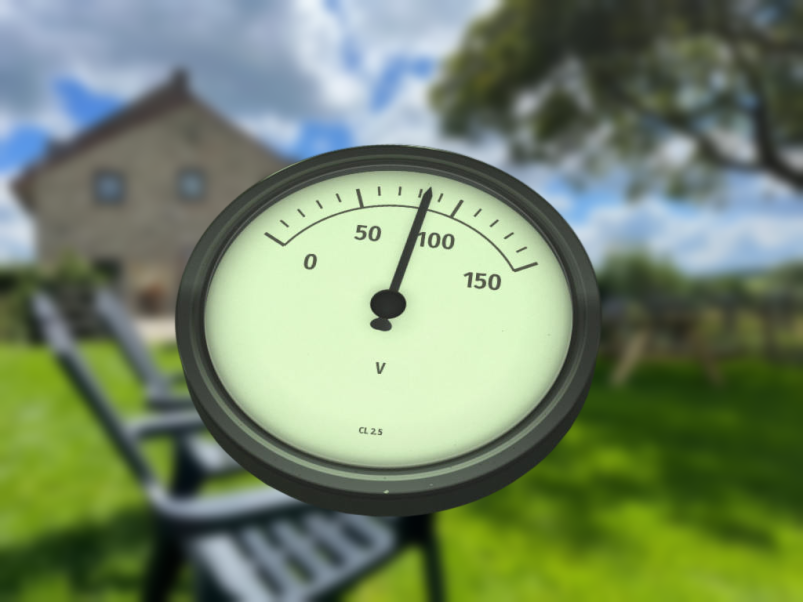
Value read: 85 V
